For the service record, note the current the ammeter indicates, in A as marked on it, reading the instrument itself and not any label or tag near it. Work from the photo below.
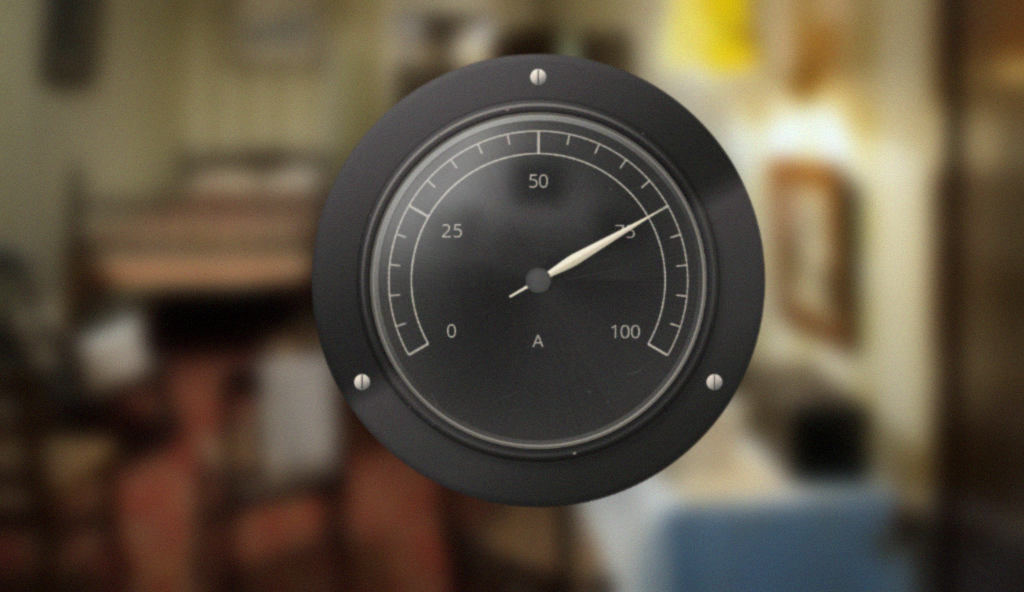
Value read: 75 A
